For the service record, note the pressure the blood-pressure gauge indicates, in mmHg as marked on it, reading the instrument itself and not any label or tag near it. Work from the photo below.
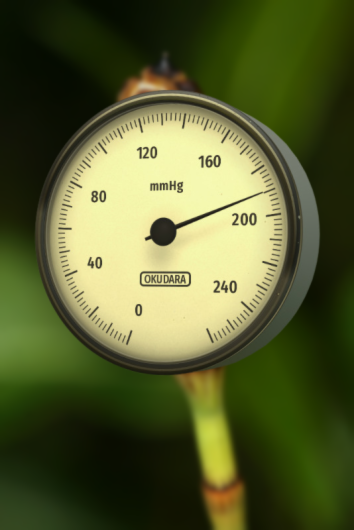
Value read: 190 mmHg
